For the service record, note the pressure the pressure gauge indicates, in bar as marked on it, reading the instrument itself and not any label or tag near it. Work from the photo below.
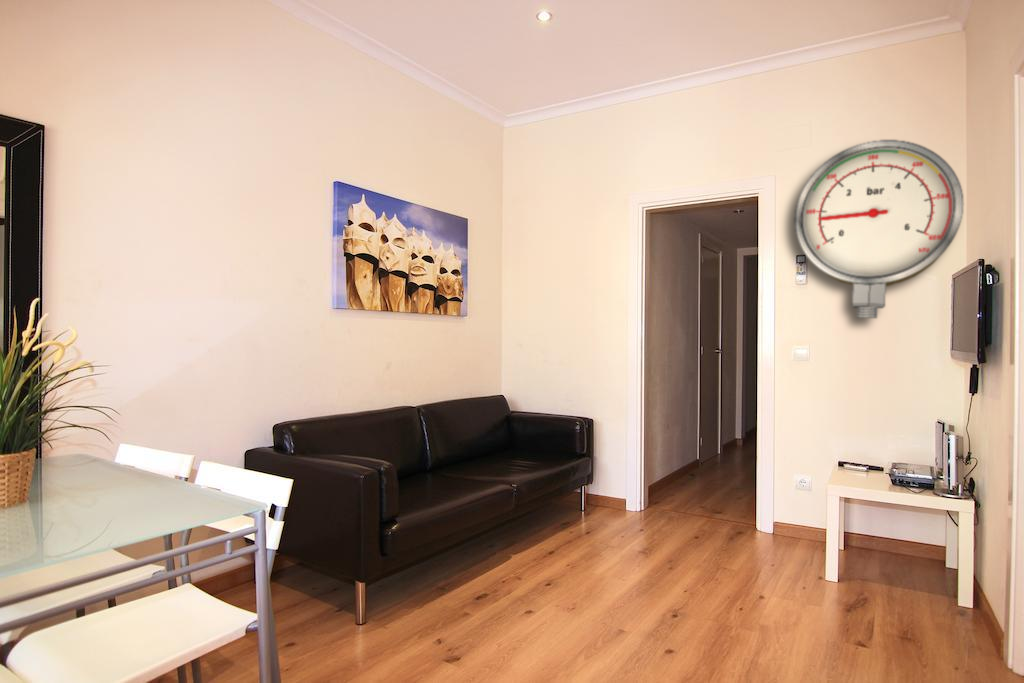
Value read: 0.75 bar
